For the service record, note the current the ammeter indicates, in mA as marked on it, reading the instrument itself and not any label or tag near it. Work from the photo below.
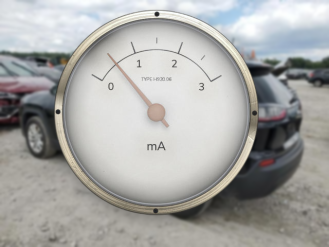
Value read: 0.5 mA
